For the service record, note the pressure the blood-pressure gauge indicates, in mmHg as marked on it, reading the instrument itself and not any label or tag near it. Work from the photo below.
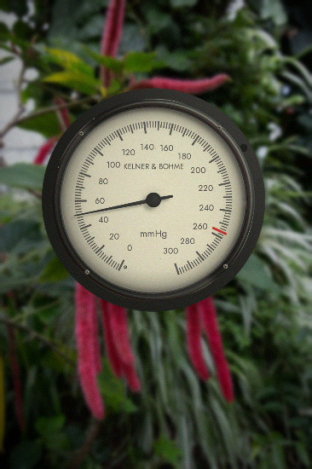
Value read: 50 mmHg
